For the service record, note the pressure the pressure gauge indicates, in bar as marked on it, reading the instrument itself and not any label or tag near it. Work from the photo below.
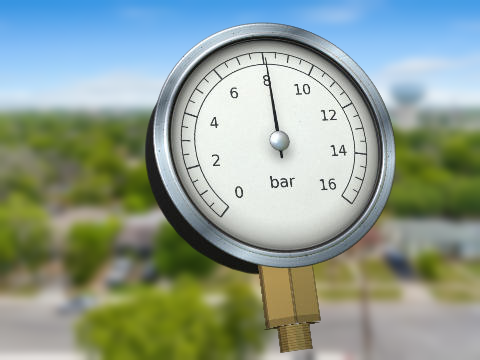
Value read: 8 bar
